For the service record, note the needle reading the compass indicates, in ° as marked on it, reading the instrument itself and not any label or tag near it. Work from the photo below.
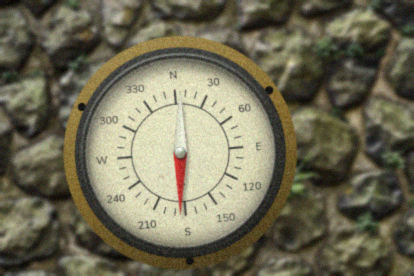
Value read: 185 °
